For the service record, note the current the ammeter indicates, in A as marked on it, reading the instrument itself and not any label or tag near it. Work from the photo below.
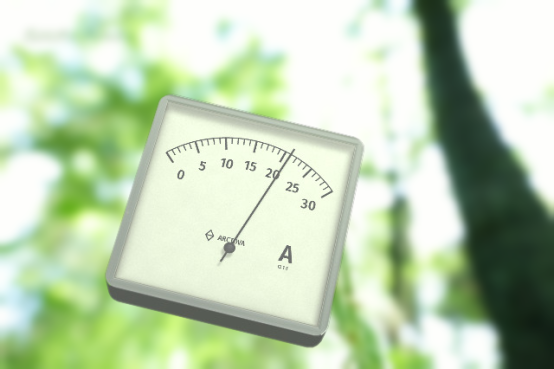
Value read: 21 A
